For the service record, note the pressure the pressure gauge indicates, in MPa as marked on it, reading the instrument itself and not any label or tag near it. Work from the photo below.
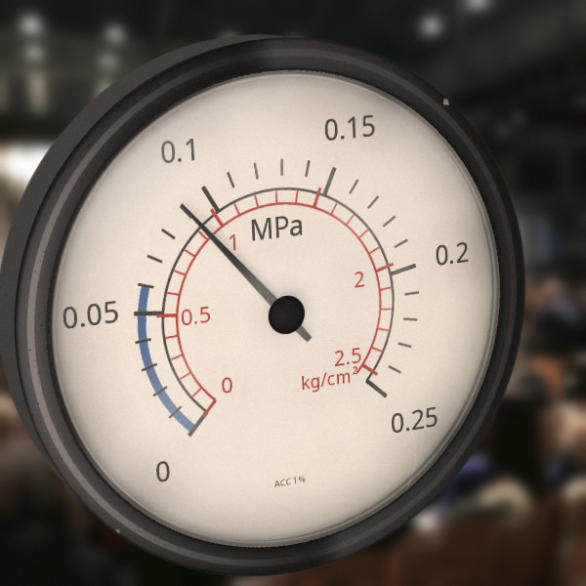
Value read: 0.09 MPa
